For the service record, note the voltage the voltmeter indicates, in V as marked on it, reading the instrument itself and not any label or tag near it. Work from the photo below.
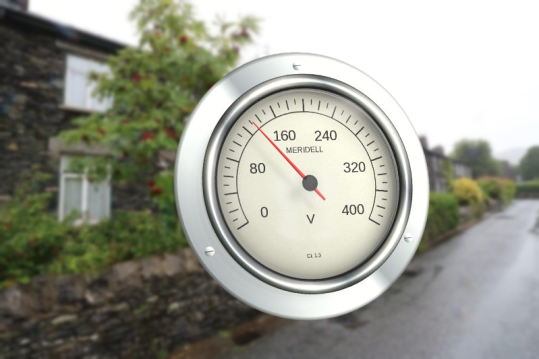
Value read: 130 V
